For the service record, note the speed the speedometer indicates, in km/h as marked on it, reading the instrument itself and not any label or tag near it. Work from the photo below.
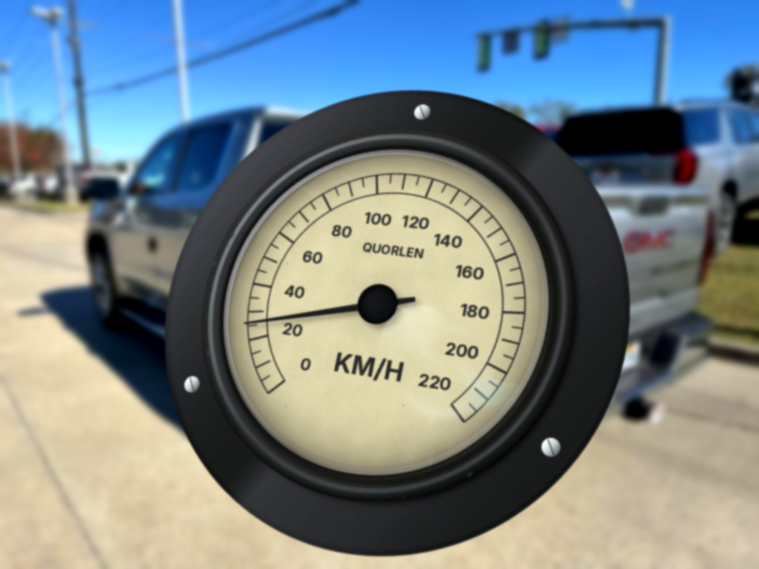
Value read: 25 km/h
